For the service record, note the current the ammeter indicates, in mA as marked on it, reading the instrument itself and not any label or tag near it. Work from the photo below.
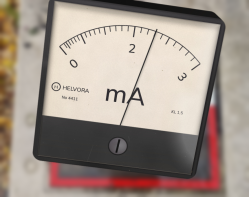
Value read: 2.3 mA
